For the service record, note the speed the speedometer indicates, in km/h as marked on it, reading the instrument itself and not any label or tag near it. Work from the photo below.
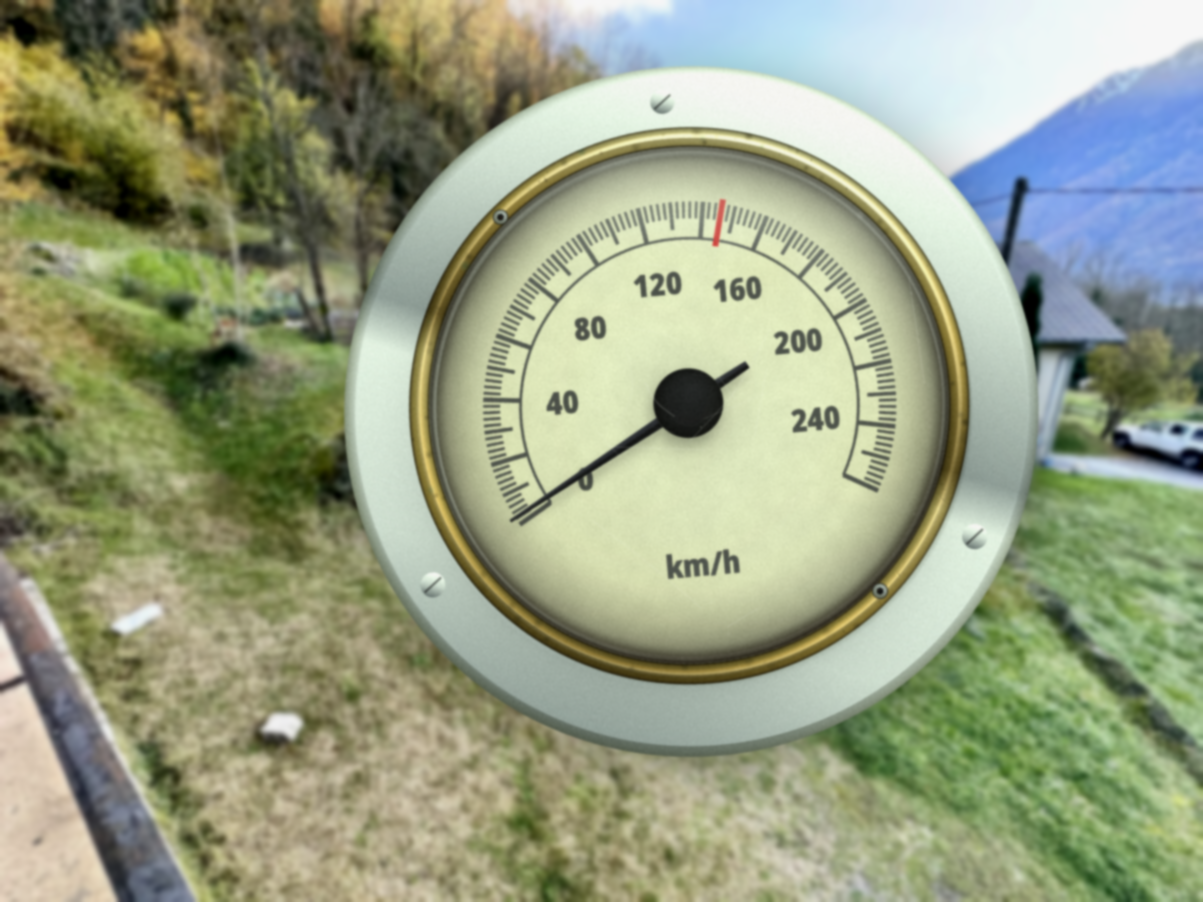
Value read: 2 km/h
